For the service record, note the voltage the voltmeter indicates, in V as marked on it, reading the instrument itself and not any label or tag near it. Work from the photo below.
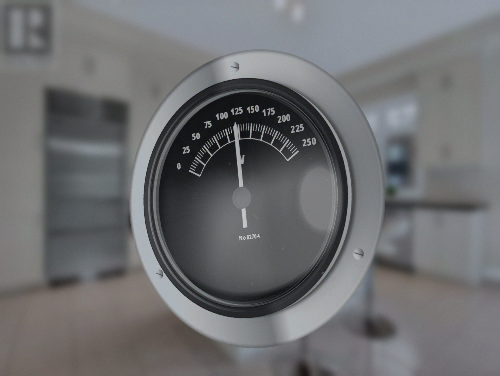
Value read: 125 V
